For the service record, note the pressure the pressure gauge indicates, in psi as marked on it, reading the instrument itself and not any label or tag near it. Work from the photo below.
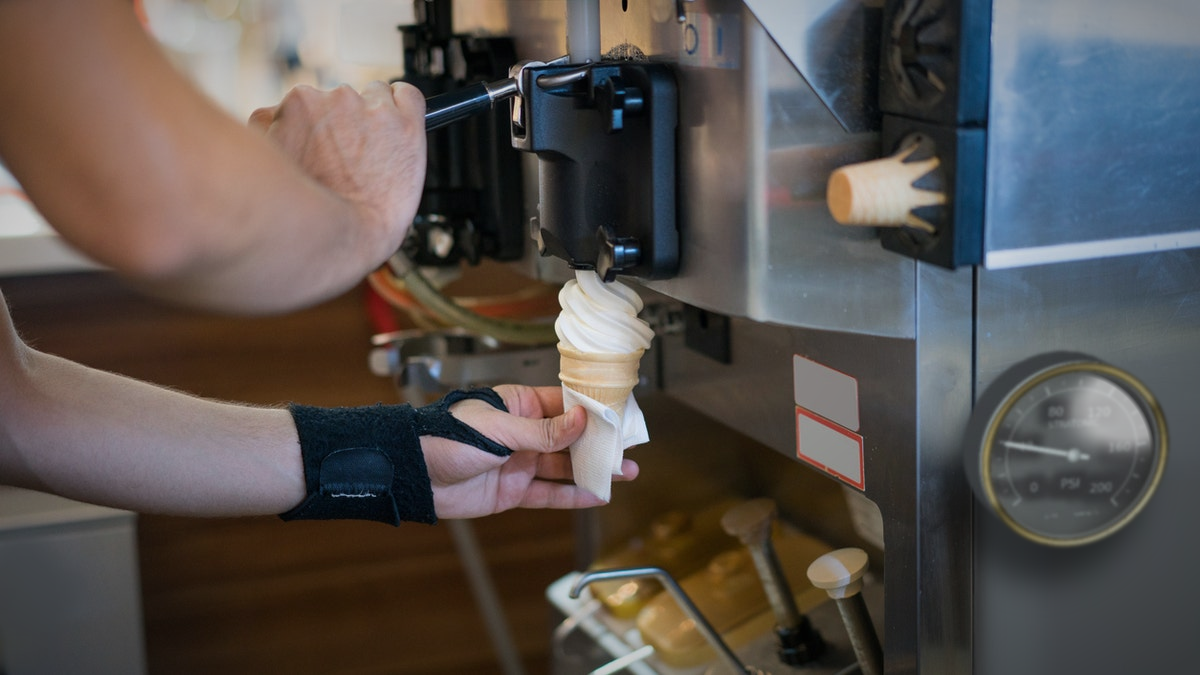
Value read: 40 psi
